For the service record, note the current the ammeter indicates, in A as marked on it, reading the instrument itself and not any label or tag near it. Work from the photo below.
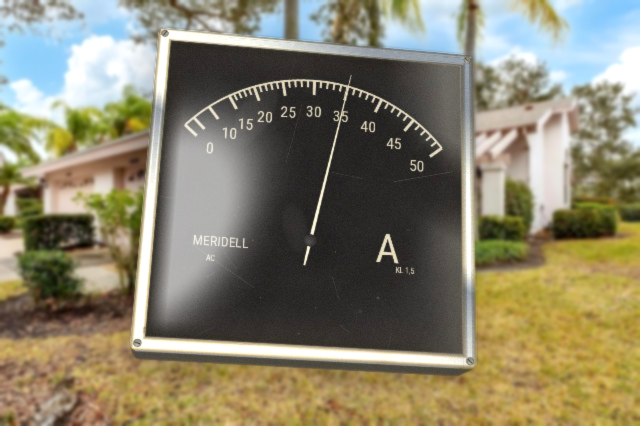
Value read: 35 A
